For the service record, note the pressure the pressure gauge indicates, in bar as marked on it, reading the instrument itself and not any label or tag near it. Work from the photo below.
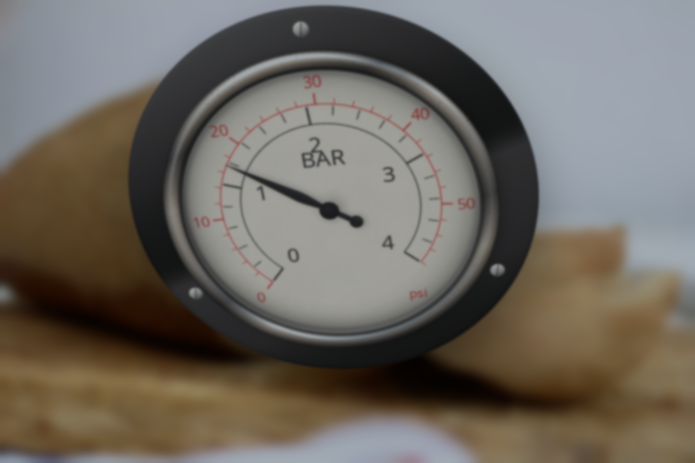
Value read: 1.2 bar
